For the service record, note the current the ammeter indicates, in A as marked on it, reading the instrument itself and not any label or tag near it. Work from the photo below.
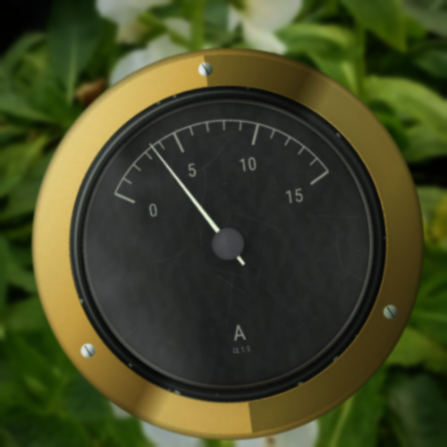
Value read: 3.5 A
